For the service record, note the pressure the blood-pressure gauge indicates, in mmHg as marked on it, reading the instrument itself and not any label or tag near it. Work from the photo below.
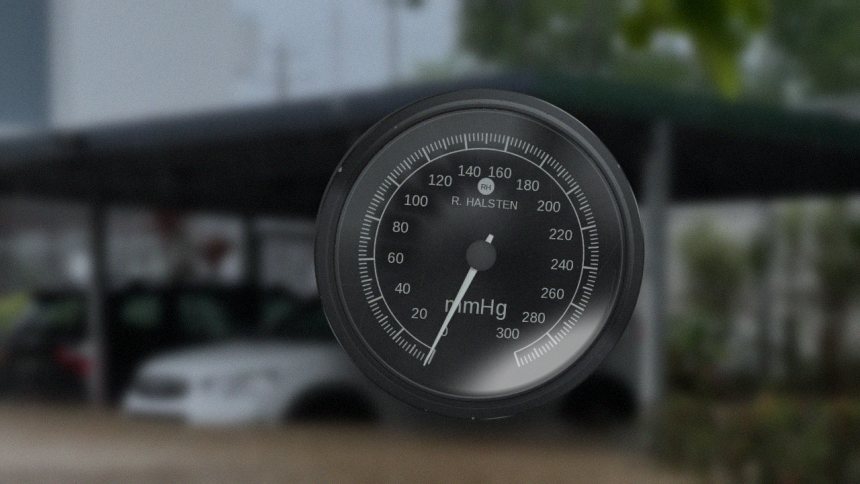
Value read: 2 mmHg
